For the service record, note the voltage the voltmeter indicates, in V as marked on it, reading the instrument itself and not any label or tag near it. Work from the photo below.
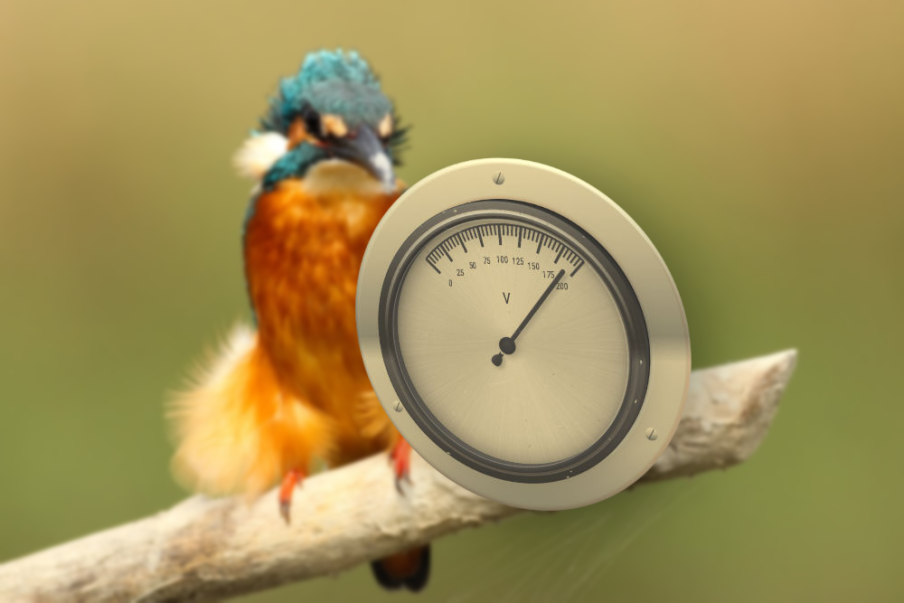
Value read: 190 V
